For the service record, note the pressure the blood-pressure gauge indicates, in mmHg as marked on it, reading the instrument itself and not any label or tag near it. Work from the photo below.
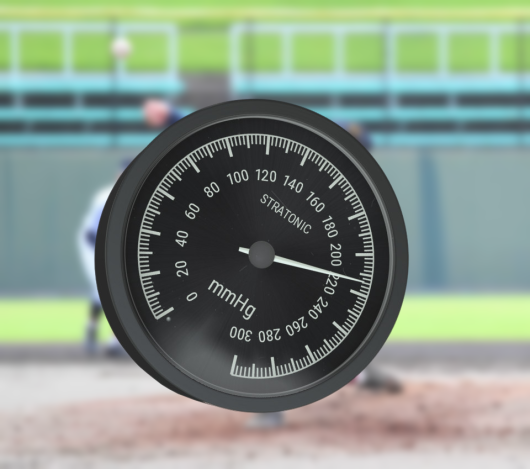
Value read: 214 mmHg
